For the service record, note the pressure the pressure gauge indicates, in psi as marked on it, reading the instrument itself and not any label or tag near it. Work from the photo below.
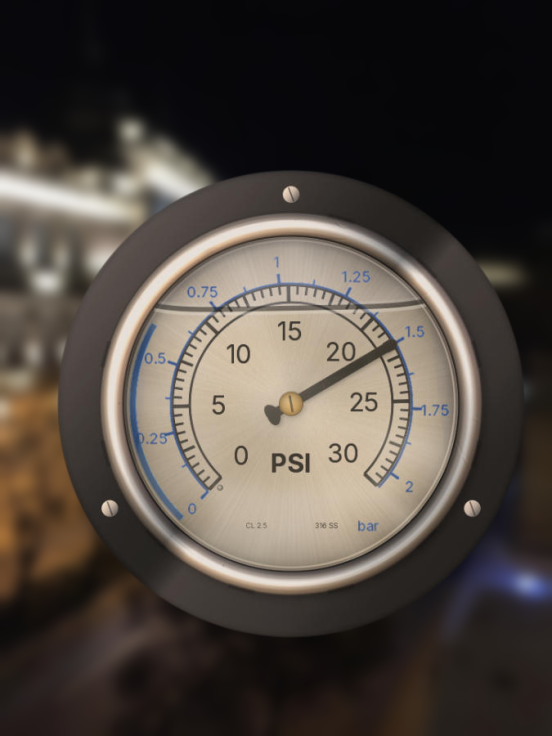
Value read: 21.75 psi
